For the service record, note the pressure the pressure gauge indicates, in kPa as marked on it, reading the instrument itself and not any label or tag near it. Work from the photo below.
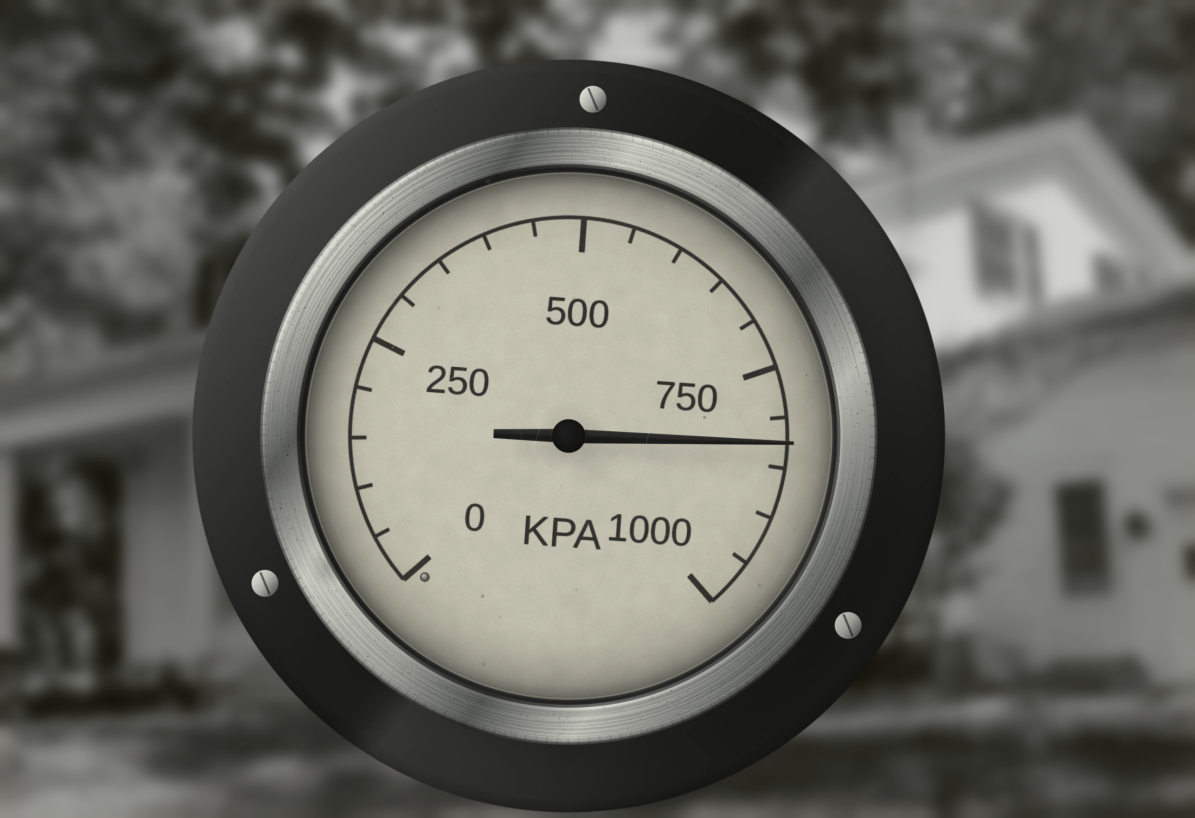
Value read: 825 kPa
